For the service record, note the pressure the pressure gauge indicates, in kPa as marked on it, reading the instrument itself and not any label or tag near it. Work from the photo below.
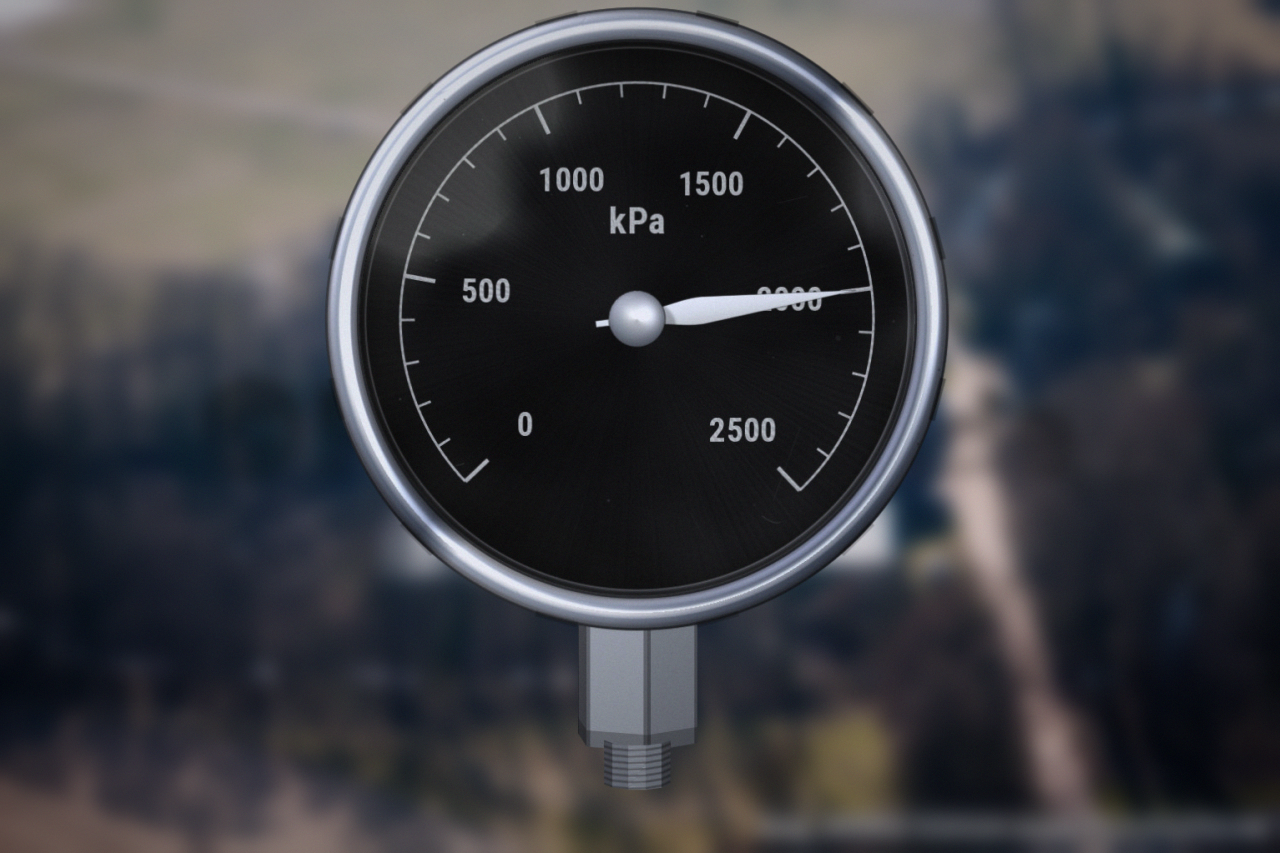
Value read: 2000 kPa
